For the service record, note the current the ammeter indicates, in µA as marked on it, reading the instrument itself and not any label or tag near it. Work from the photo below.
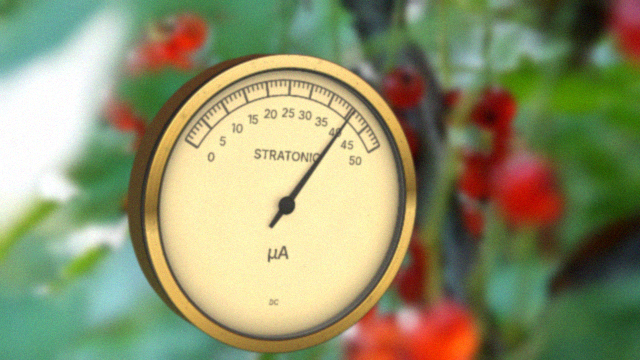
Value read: 40 µA
